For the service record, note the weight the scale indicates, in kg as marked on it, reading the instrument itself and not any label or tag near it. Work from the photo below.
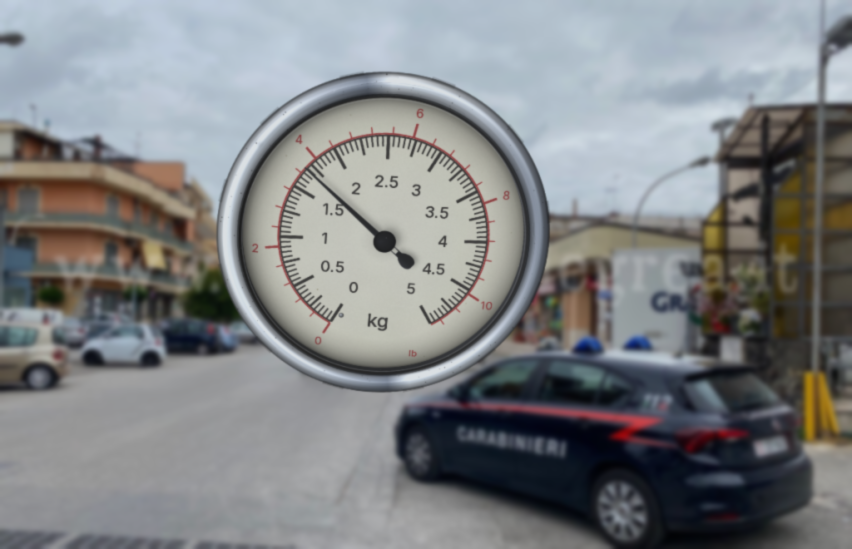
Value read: 1.7 kg
